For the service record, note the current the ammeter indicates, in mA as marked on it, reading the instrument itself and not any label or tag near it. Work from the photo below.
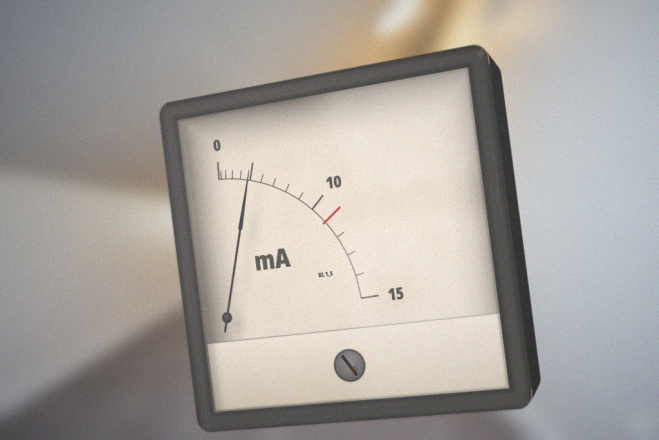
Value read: 5 mA
